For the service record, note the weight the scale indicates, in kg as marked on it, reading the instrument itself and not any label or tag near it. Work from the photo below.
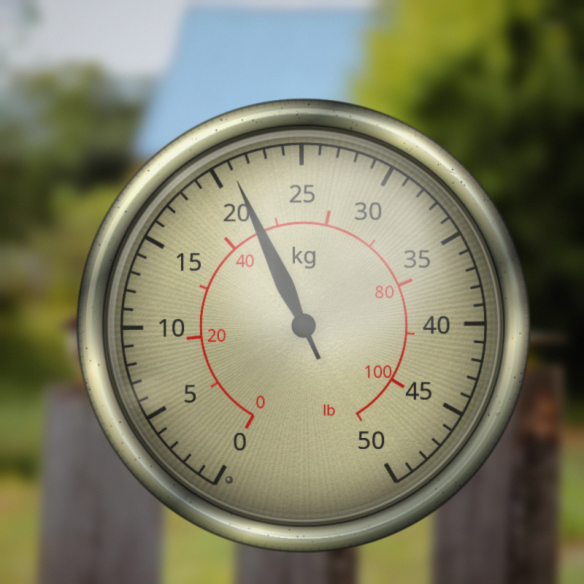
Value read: 21 kg
